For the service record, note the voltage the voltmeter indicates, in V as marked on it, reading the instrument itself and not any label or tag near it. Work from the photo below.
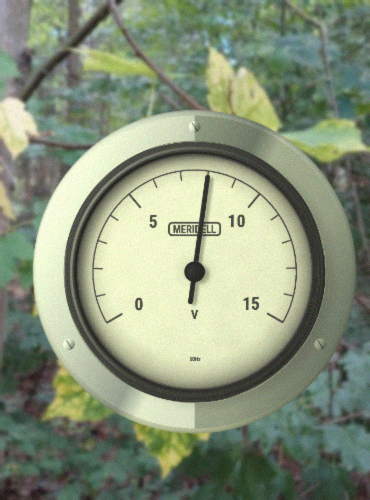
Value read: 8 V
